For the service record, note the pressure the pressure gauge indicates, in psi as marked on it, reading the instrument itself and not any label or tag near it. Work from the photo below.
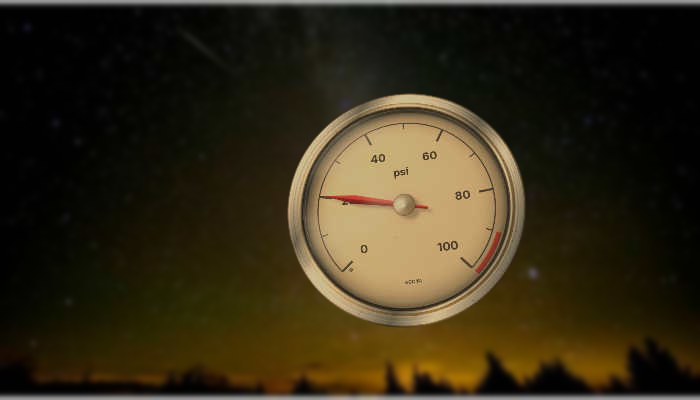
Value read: 20 psi
